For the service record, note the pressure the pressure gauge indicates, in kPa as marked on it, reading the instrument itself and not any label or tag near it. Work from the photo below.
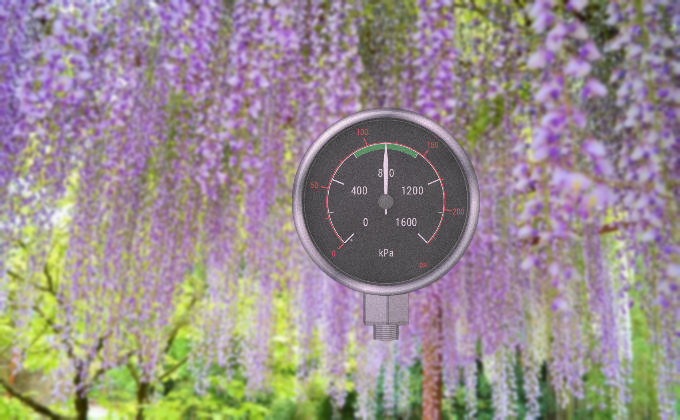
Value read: 800 kPa
